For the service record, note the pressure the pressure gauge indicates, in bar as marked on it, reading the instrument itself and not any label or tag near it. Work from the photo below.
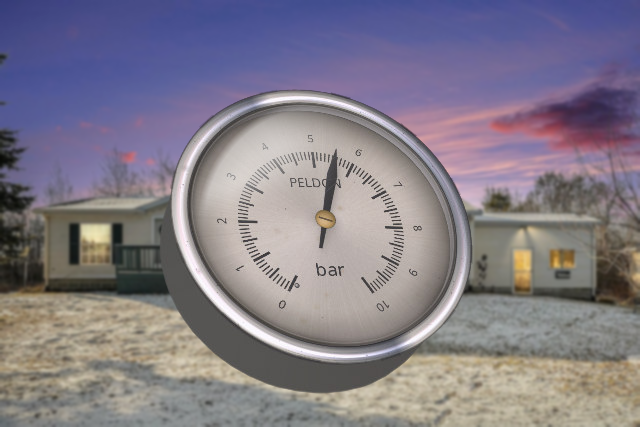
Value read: 5.5 bar
